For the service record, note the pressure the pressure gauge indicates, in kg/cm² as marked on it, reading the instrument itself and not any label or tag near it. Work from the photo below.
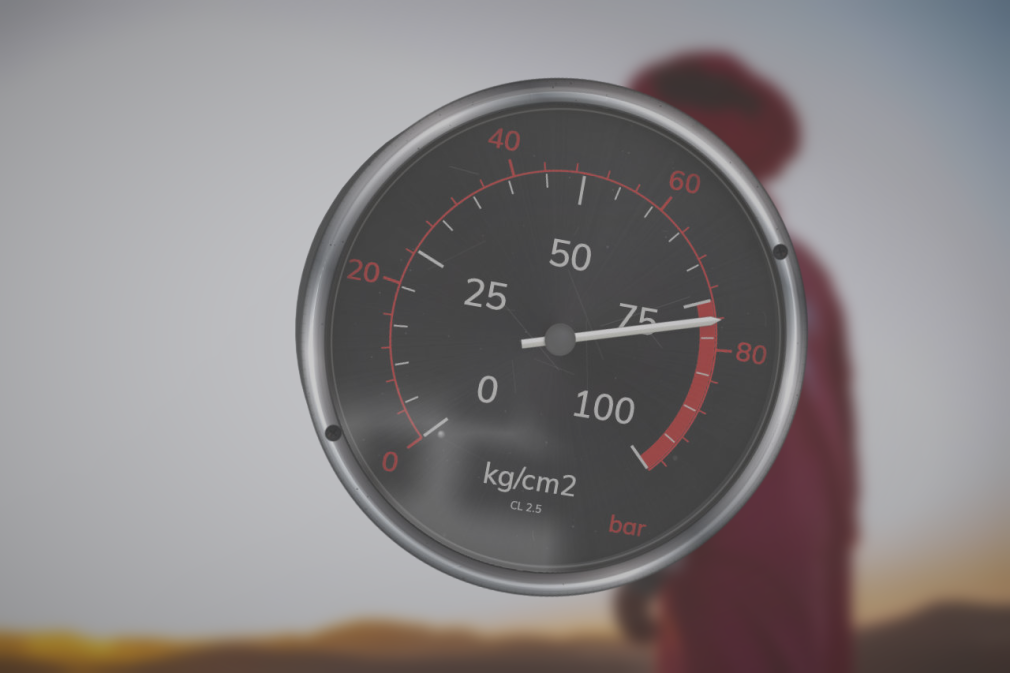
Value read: 77.5 kg/cm²
